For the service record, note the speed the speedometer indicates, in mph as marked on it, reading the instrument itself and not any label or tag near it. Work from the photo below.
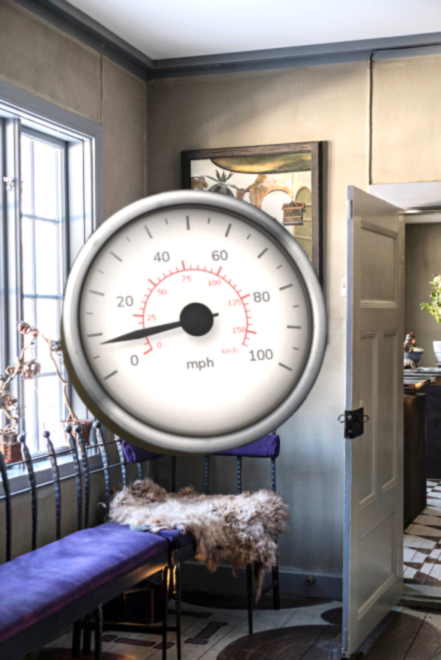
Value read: 7.5 mph
